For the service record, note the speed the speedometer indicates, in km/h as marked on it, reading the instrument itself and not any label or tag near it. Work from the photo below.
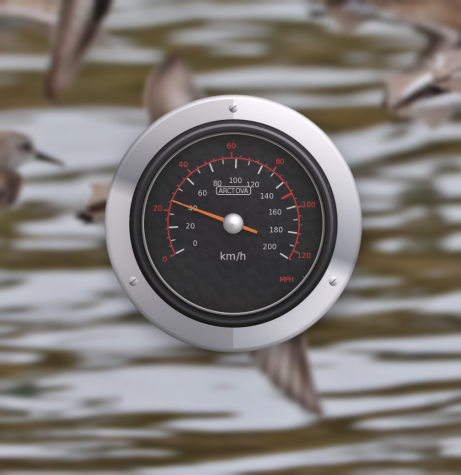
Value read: 40 km/h
